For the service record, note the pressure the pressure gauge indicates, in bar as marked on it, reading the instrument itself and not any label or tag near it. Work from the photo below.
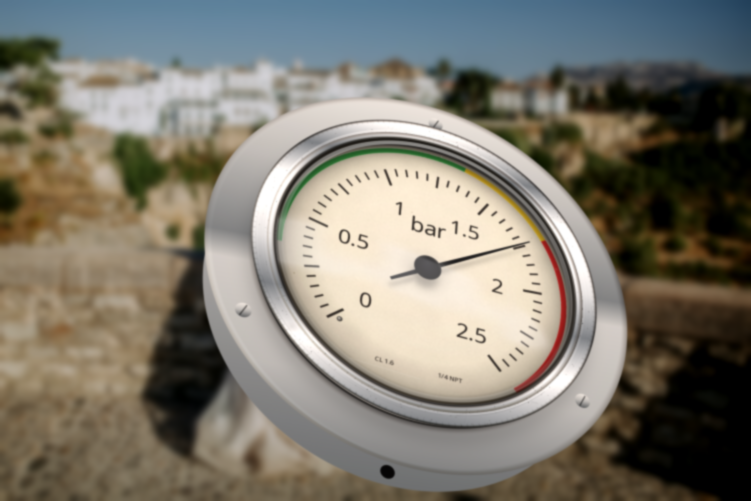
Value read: 1.75 bar
